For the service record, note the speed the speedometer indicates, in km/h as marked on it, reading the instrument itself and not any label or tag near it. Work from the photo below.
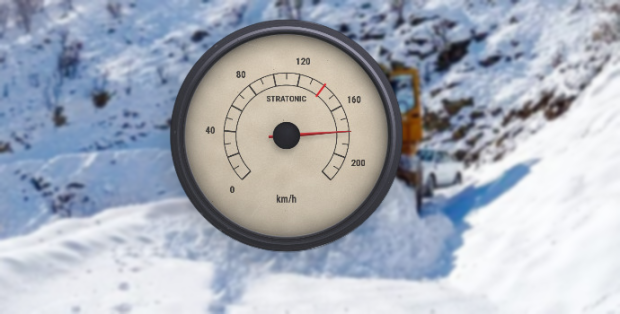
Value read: 180 km/h
